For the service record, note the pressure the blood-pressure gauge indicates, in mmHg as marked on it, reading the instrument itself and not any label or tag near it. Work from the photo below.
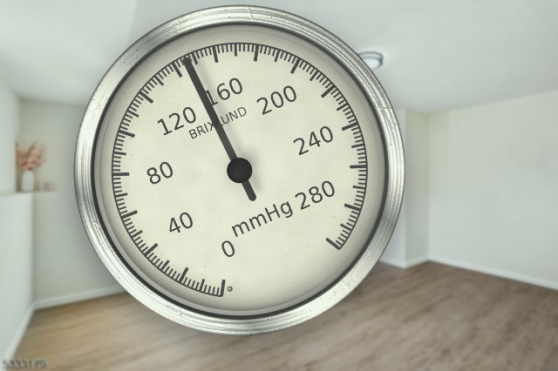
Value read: 146 mmHg
